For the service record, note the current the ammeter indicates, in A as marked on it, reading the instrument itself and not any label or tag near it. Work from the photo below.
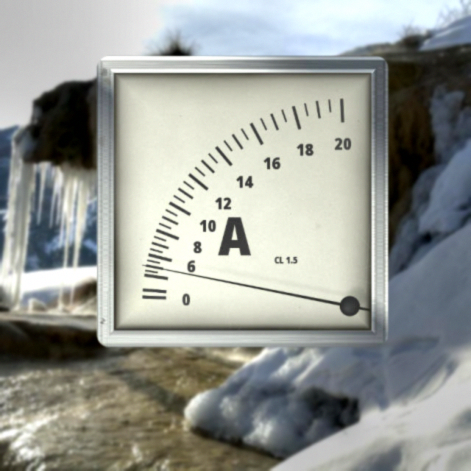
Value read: 5 A
